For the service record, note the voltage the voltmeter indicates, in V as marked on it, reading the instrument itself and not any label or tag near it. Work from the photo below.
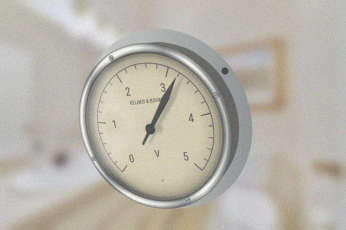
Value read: 3.2 V
